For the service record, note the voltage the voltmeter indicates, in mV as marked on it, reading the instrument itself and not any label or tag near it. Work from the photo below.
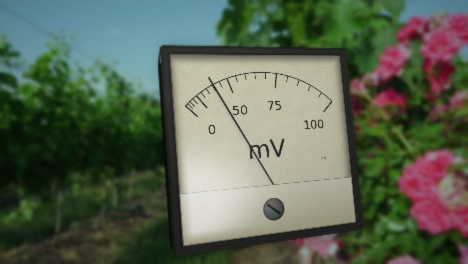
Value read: 40 mV
